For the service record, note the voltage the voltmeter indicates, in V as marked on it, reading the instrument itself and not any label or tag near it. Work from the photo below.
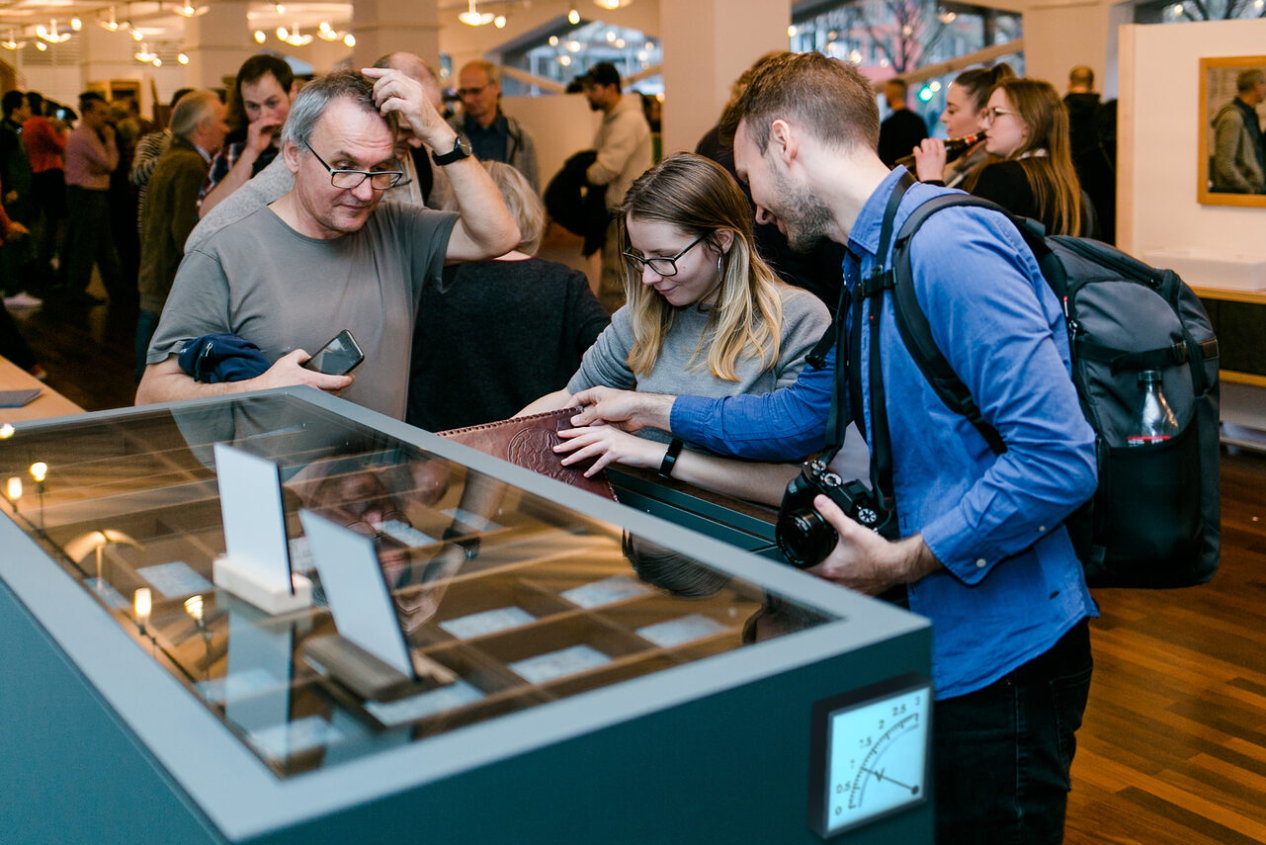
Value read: 1 V
